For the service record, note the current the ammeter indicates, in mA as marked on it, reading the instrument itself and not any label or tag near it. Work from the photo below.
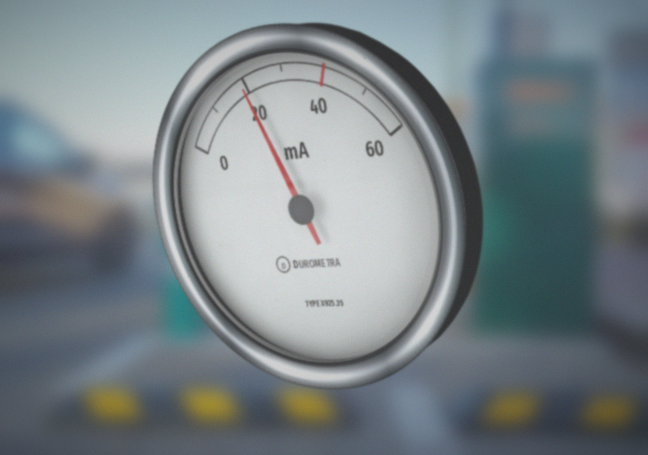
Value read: 20 mA
